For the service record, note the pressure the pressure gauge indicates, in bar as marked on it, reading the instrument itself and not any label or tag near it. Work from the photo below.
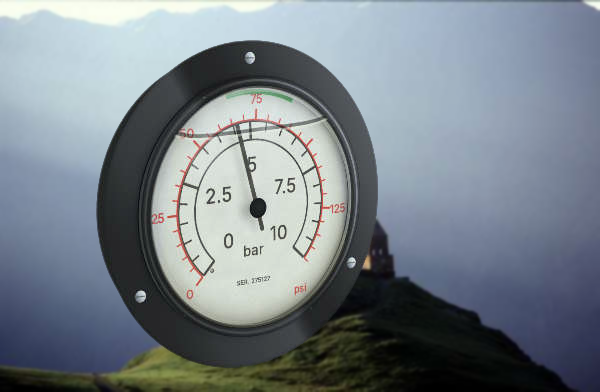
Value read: 4.5 bar
